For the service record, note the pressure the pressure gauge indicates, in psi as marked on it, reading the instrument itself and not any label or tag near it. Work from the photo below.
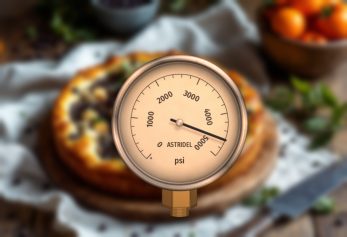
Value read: 4600 psi
